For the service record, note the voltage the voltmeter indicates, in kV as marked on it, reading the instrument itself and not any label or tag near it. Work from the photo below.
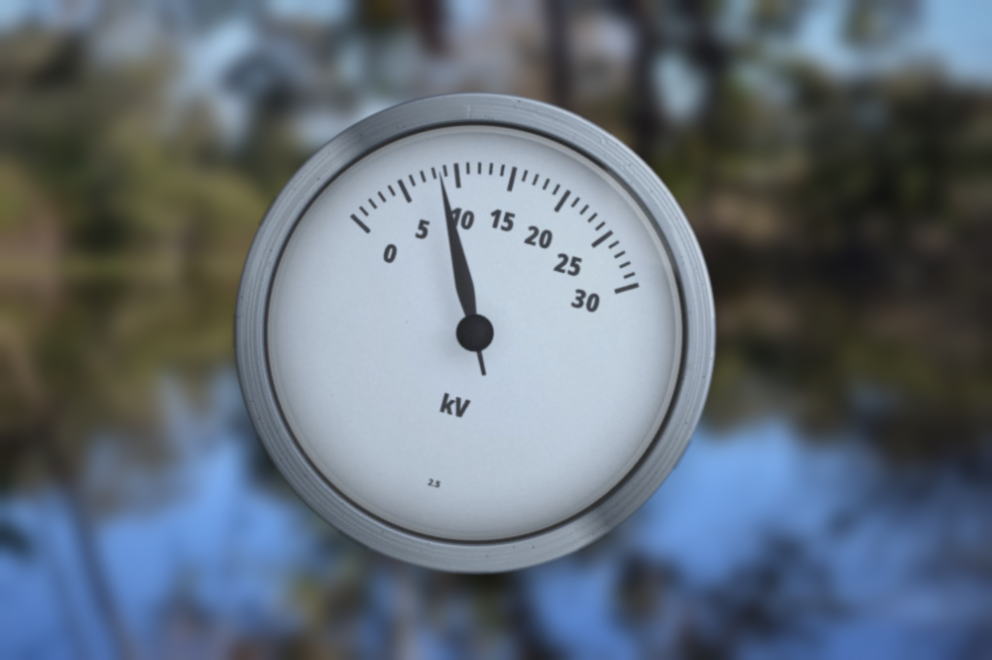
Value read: 8.5 kV
